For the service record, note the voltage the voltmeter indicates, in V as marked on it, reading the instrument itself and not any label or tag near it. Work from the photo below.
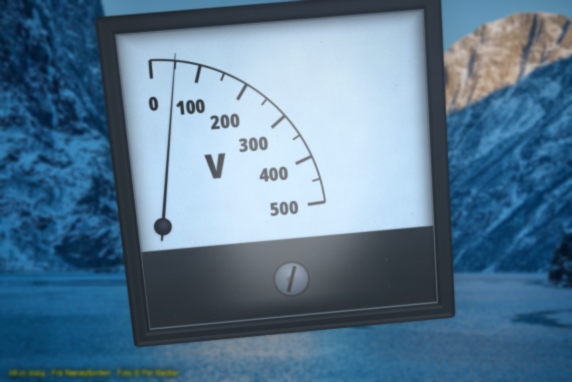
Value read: 50 V
